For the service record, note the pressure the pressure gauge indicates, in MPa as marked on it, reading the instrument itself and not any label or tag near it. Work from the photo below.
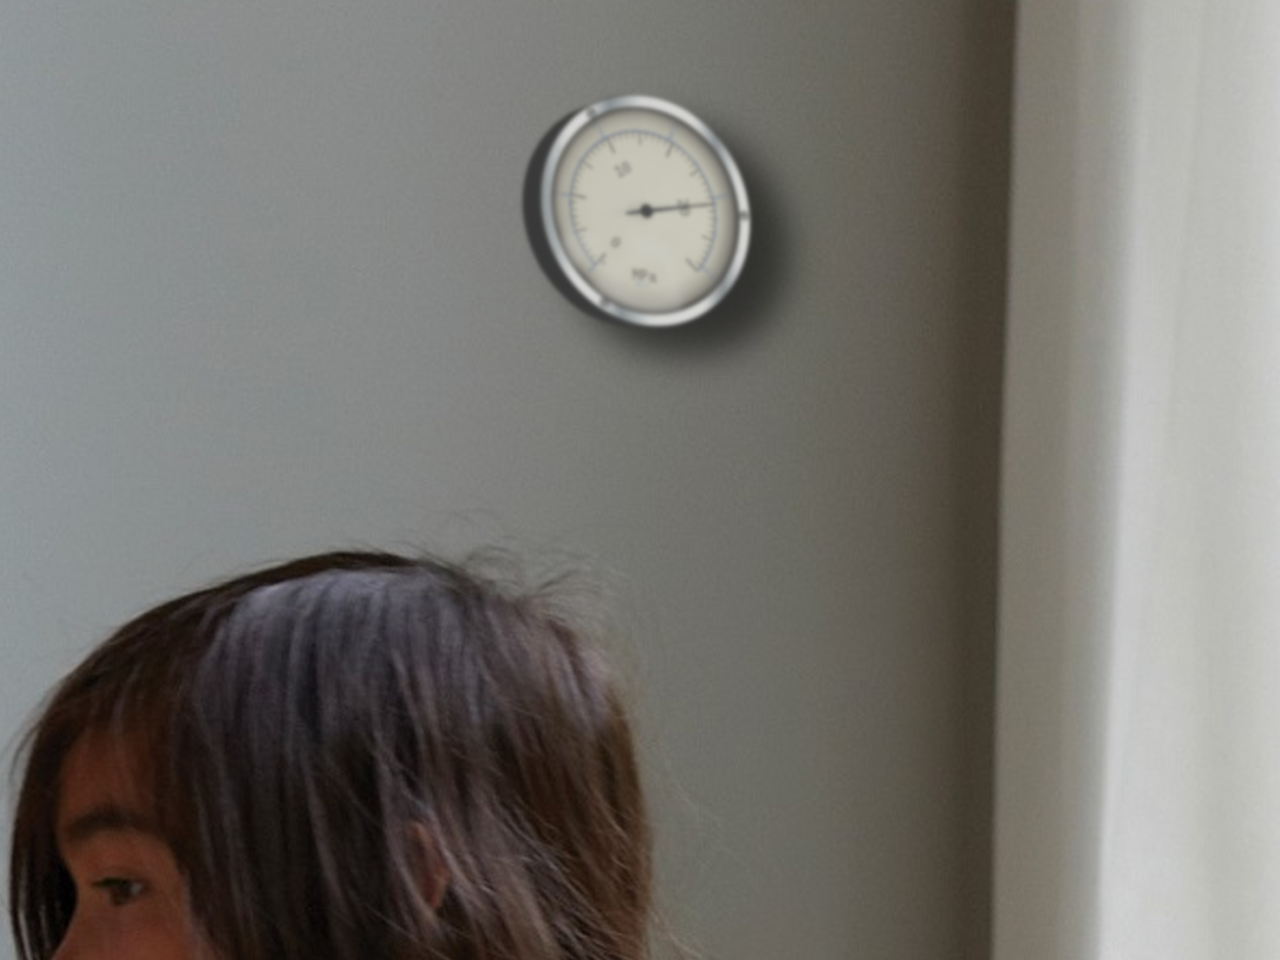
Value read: 20 MPa
